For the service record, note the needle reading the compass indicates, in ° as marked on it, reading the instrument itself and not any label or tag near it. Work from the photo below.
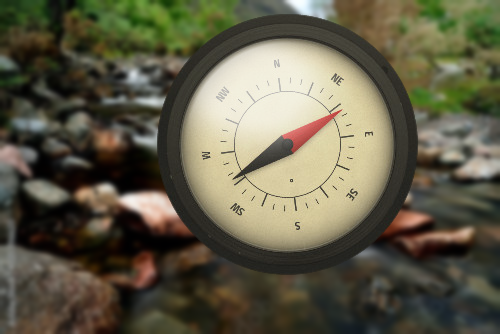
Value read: 65 °
